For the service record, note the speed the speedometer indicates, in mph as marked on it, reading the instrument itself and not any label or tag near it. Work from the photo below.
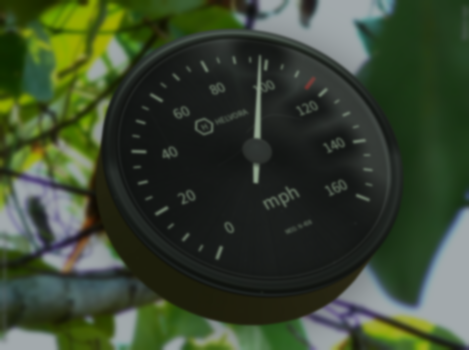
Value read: 97.5 mph
